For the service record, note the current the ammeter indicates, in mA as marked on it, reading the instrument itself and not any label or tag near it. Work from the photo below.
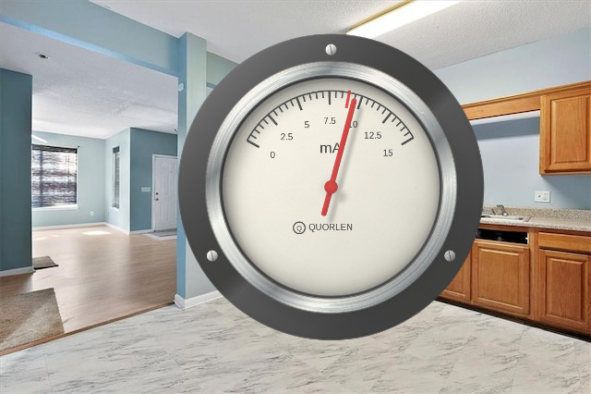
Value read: 9.5 mA
